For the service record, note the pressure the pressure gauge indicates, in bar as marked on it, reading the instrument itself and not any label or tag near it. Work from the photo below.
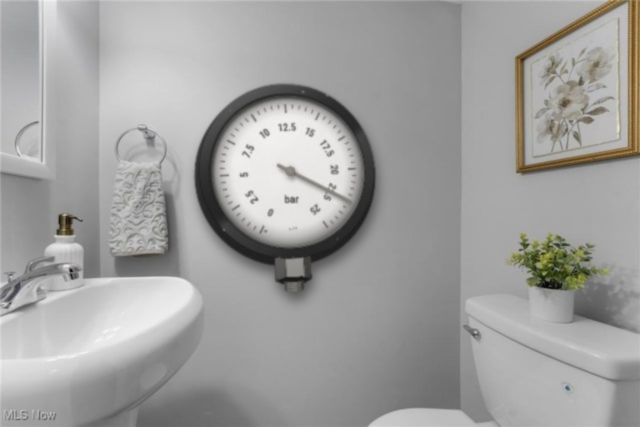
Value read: 22.5 bar
